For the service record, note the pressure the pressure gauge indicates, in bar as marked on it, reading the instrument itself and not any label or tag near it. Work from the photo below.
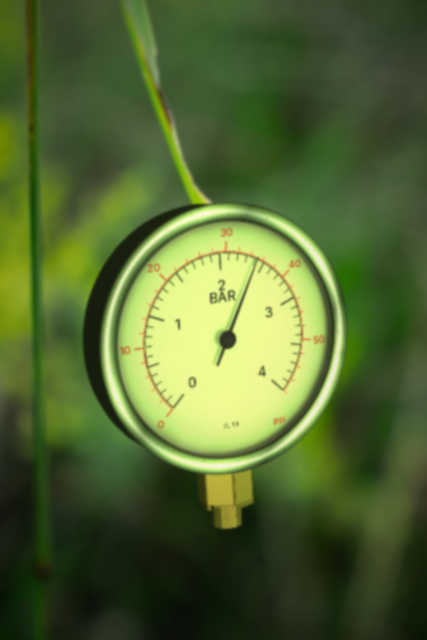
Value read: 2.4 bar
